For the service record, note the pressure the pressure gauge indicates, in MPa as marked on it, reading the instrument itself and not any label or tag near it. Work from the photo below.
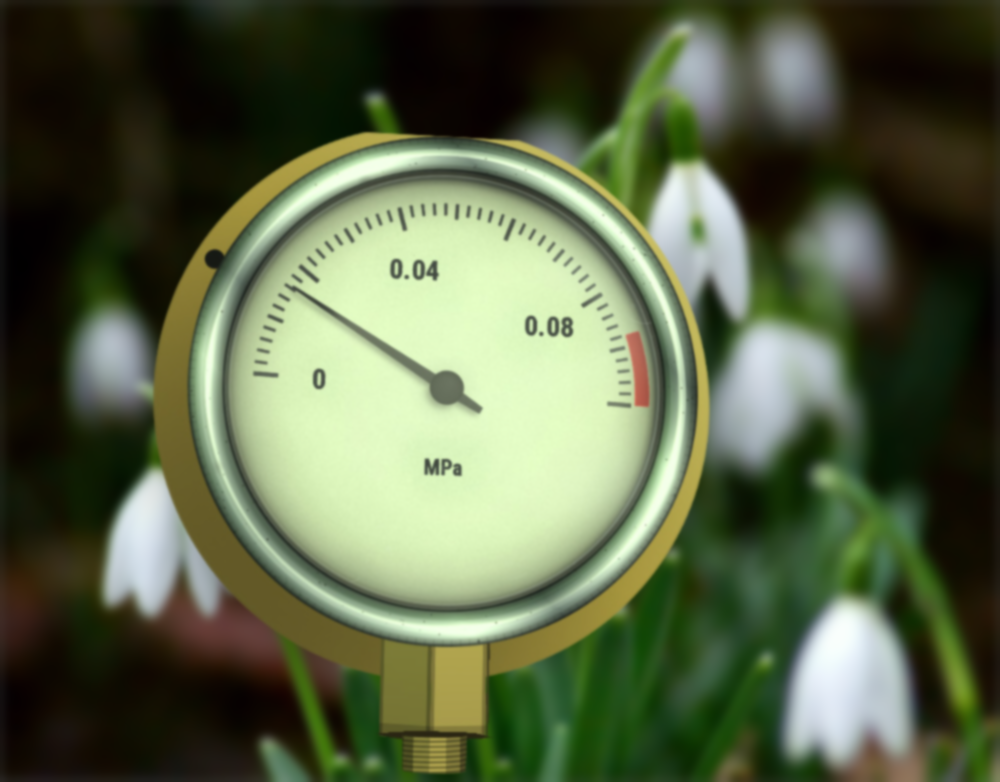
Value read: 0.016 MPa
